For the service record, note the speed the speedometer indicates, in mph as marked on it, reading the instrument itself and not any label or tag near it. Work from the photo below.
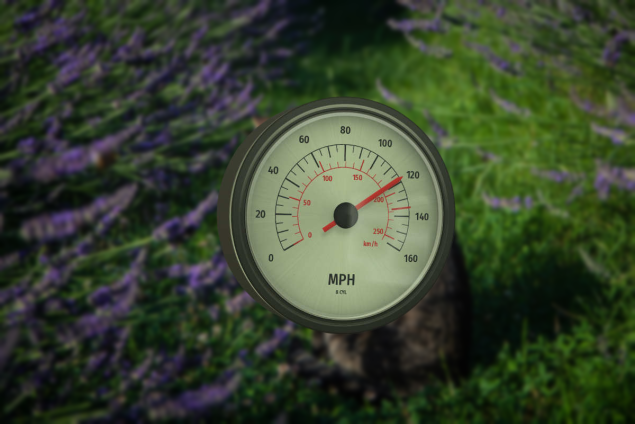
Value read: 117.5 mph
